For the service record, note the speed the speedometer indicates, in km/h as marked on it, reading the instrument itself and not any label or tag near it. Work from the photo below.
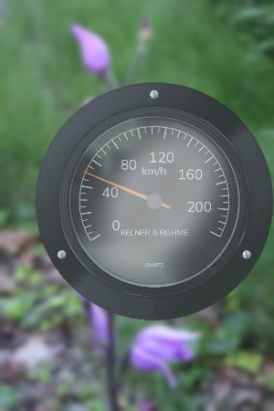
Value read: 50 km/h
